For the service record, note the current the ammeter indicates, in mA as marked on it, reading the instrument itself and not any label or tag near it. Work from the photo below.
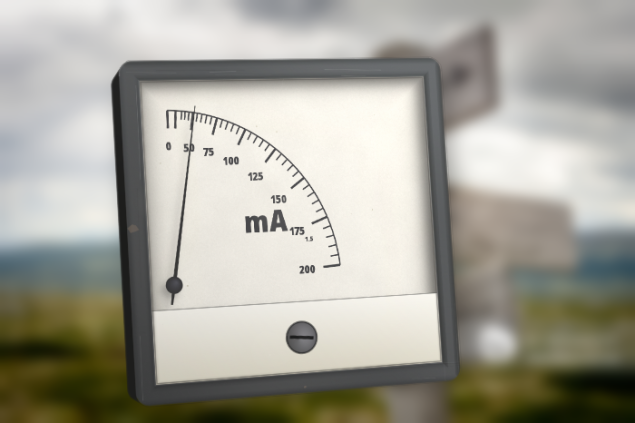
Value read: 50 mA
